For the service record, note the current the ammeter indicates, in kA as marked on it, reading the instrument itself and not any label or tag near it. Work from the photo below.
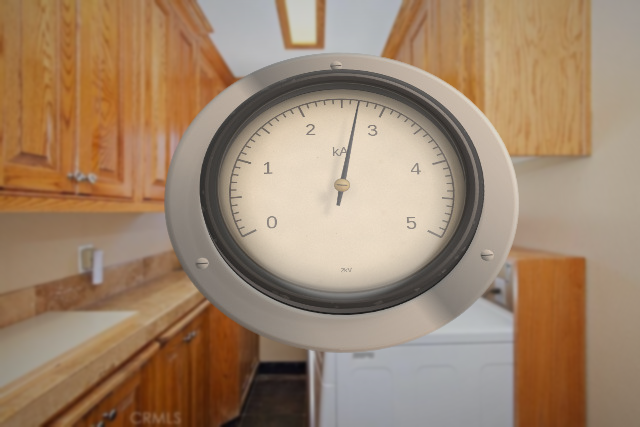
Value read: 2.7 kA
